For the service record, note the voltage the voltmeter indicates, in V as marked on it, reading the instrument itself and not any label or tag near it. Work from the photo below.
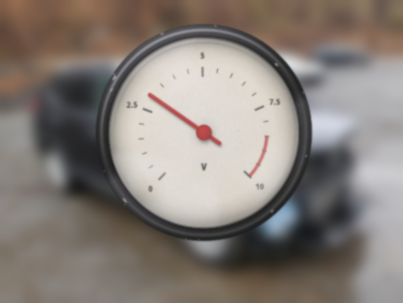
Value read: 3 V
